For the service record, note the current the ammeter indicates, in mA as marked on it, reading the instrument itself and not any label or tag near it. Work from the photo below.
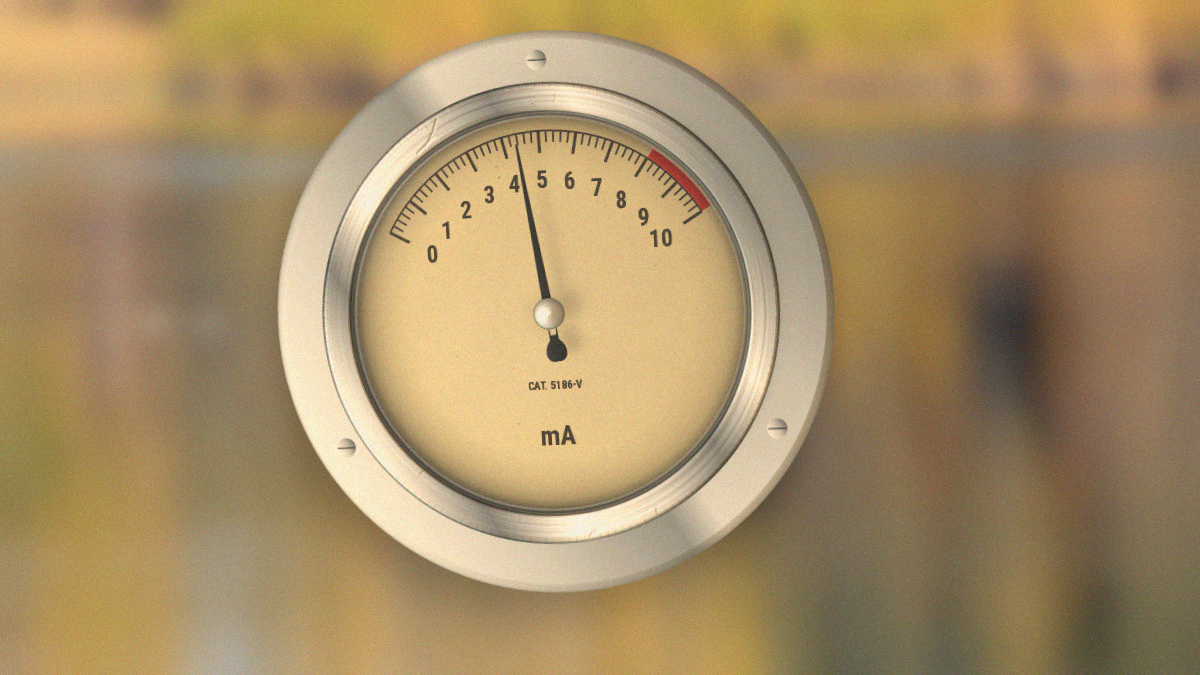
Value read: 4.4 mA
